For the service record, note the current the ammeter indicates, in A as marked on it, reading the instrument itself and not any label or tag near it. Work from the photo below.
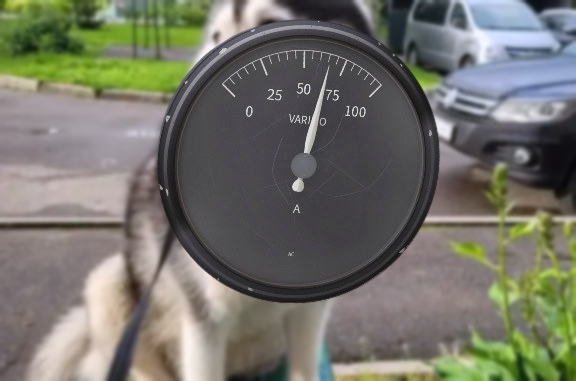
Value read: 65 A
